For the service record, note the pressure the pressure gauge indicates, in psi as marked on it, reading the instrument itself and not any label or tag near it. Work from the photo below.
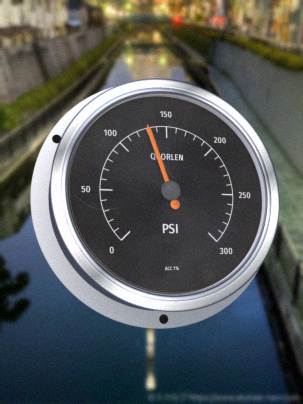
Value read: 130 psi
